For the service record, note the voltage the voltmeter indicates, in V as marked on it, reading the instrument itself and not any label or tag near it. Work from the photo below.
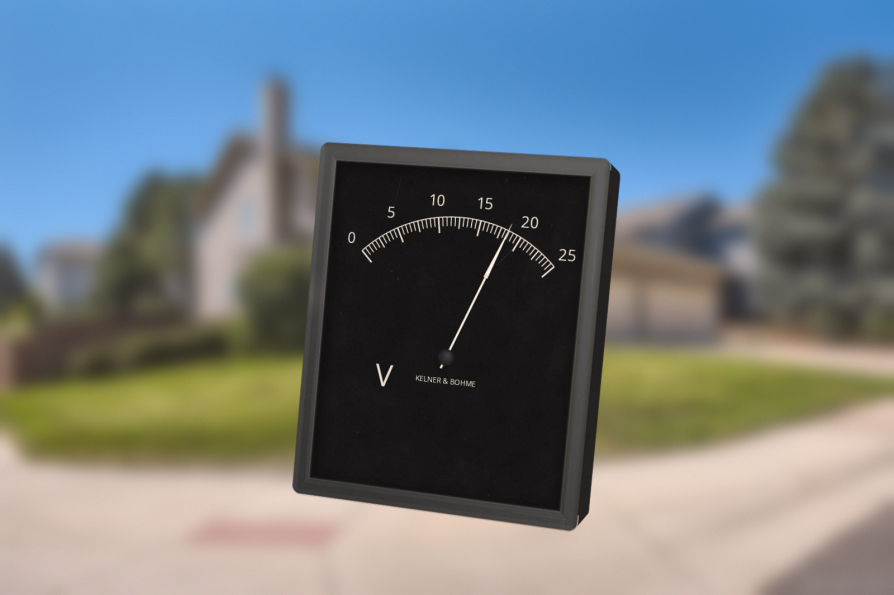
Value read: 18.5 V
